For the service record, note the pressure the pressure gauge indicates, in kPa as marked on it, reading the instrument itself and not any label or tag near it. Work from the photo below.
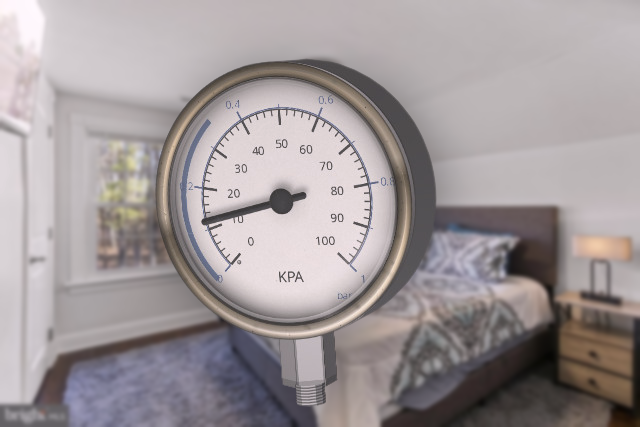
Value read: 12 kPa
